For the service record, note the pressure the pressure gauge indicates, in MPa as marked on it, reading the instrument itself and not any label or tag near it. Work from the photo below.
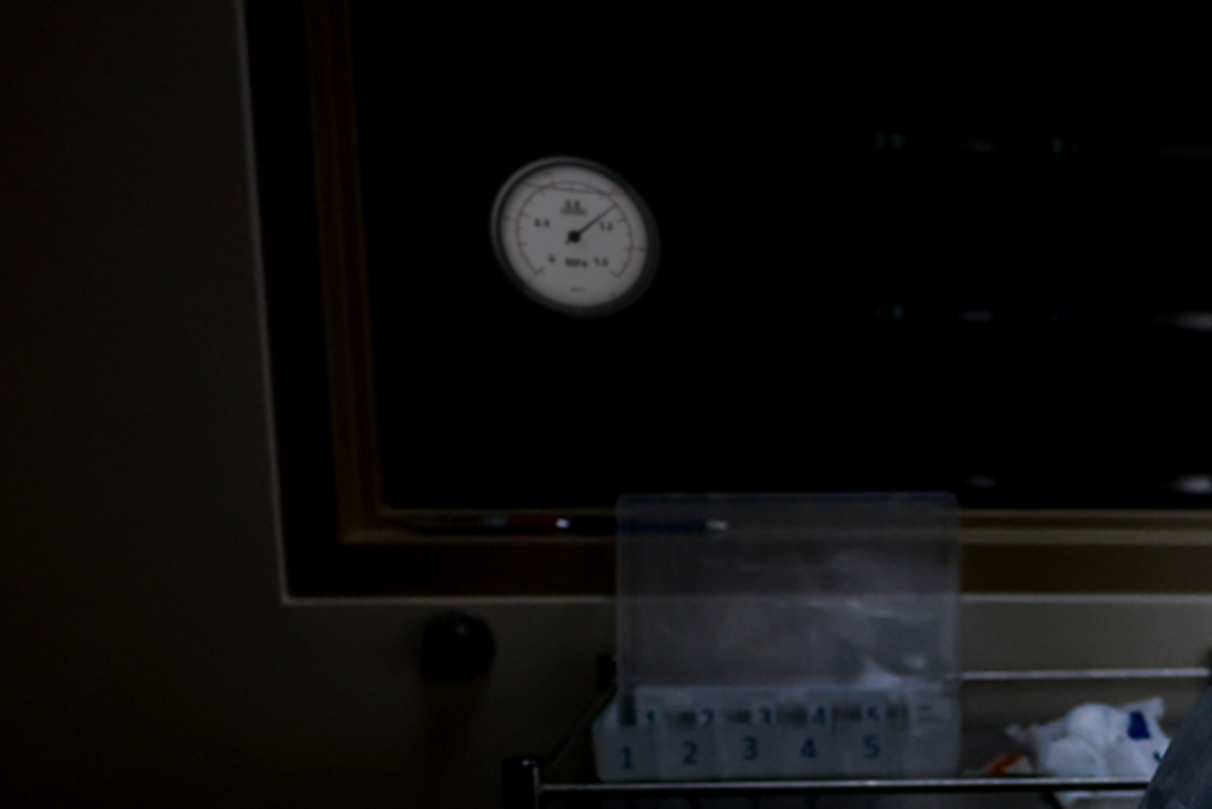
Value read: 1.1 MPa
